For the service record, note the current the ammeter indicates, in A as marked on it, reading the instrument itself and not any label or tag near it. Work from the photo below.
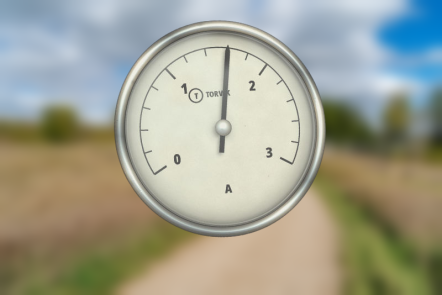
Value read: 1.6 A
